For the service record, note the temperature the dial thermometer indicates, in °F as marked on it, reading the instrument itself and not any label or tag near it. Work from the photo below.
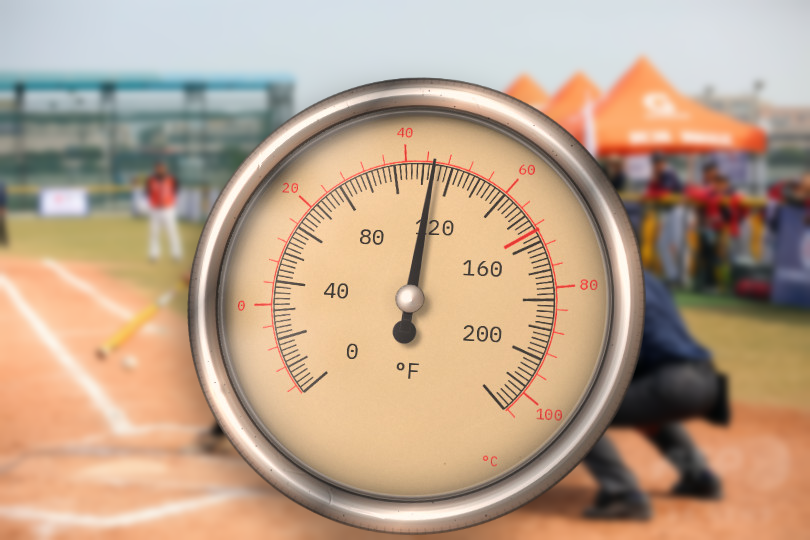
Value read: 114 °F
